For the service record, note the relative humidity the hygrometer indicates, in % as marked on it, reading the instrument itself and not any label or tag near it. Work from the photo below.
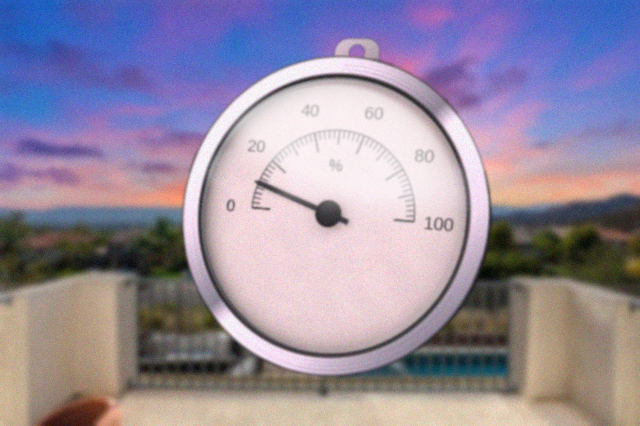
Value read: 10 %
